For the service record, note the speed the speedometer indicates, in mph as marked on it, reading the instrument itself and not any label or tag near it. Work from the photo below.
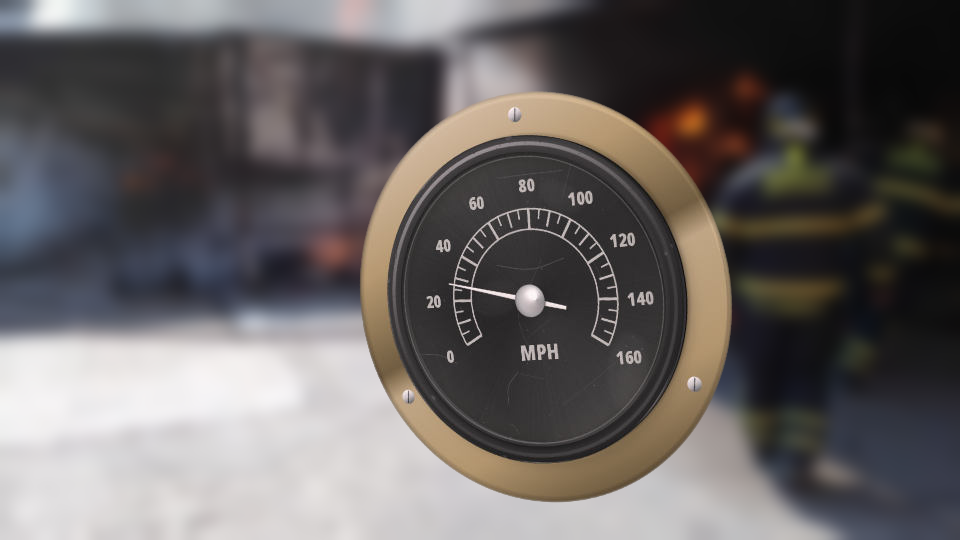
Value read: 27.5 mph
